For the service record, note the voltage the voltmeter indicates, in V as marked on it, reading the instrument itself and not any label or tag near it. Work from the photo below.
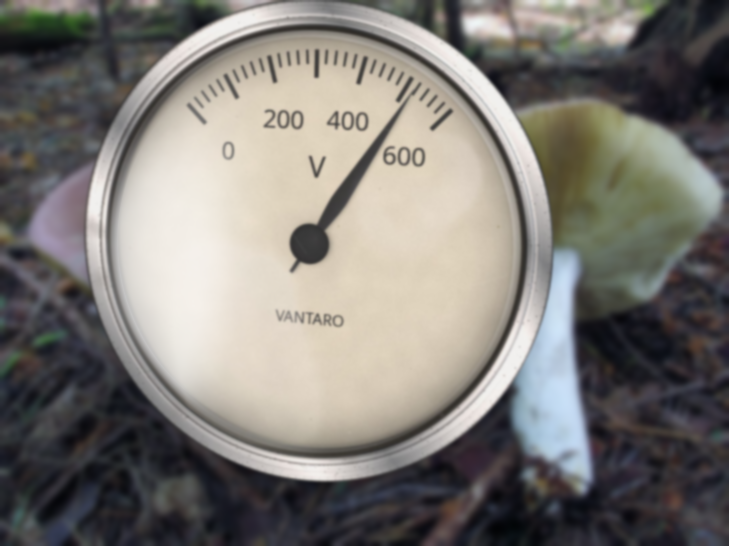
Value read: 520 V
